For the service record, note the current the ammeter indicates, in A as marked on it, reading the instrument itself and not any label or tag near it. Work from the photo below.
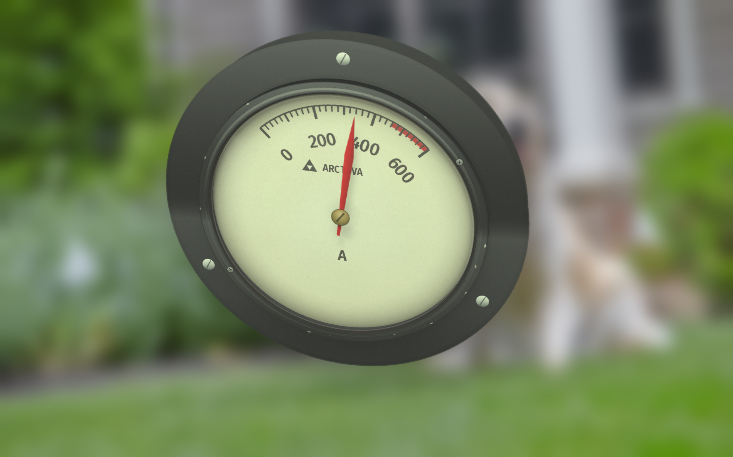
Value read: 340 A
